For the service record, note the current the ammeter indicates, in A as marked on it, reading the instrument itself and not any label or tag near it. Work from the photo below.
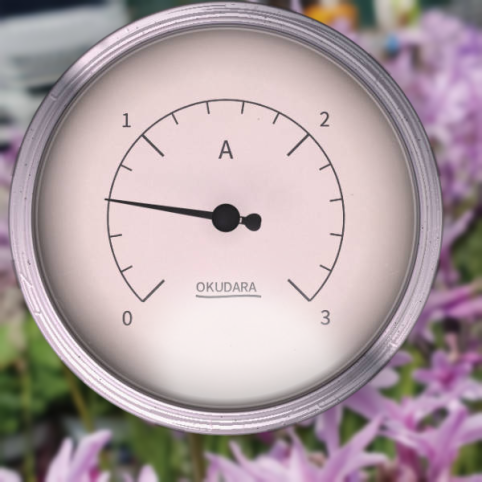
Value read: 0.6 A
